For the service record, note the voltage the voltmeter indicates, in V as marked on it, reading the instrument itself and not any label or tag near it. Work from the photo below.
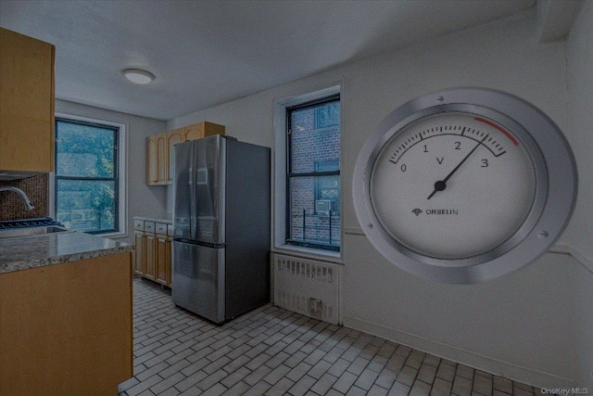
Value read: 2.5 V
